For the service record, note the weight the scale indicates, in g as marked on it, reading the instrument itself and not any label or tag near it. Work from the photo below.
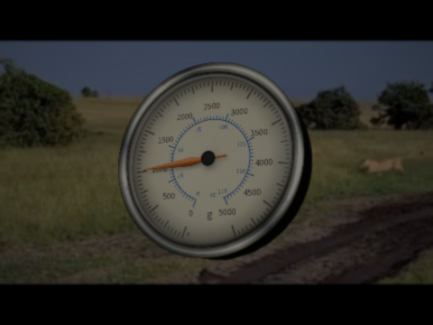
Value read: 1000 g
